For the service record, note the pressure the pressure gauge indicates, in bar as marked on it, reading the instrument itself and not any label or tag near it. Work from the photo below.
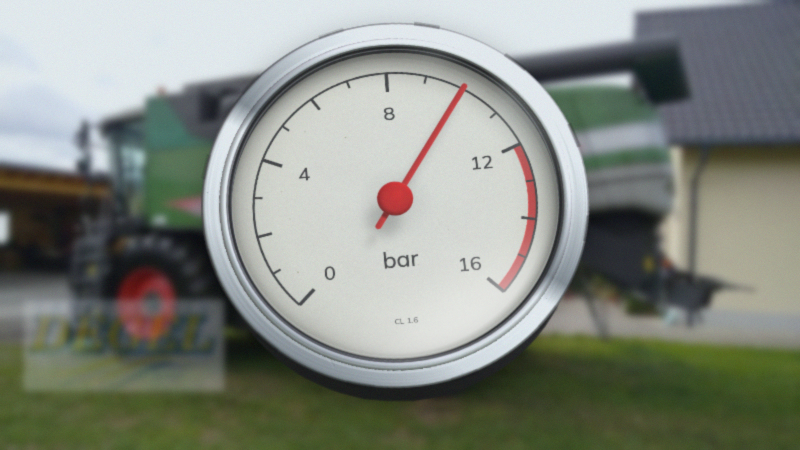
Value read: 10 bar
